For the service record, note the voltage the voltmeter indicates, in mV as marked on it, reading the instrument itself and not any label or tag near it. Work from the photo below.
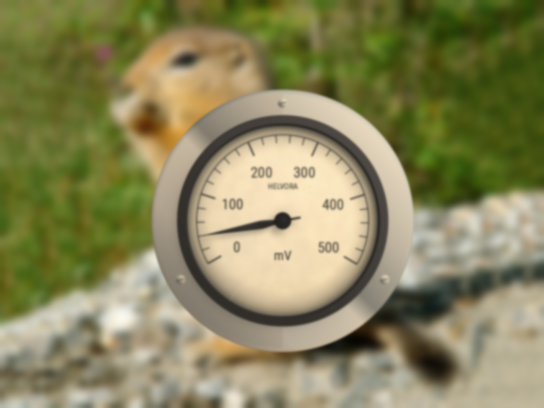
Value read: 40 mV
